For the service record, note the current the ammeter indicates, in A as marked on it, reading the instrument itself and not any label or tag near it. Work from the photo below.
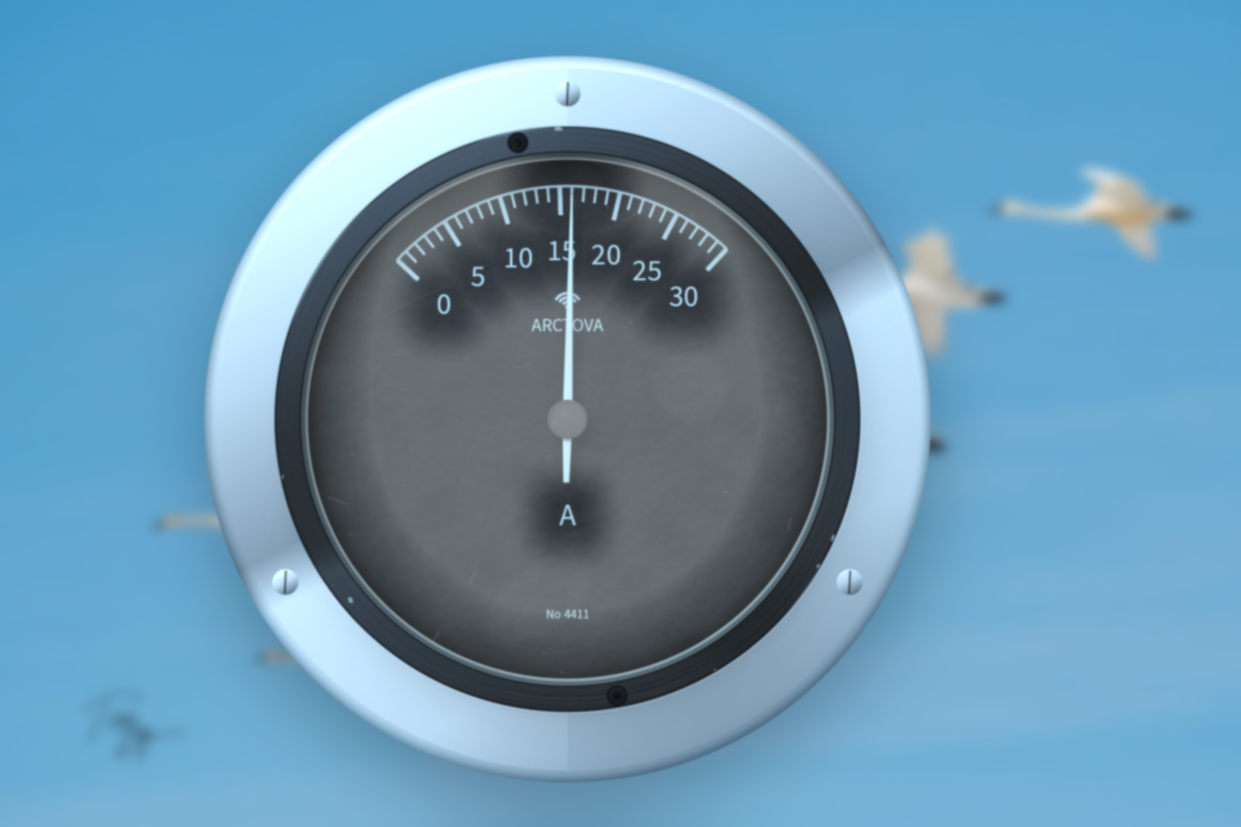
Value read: 16 A
